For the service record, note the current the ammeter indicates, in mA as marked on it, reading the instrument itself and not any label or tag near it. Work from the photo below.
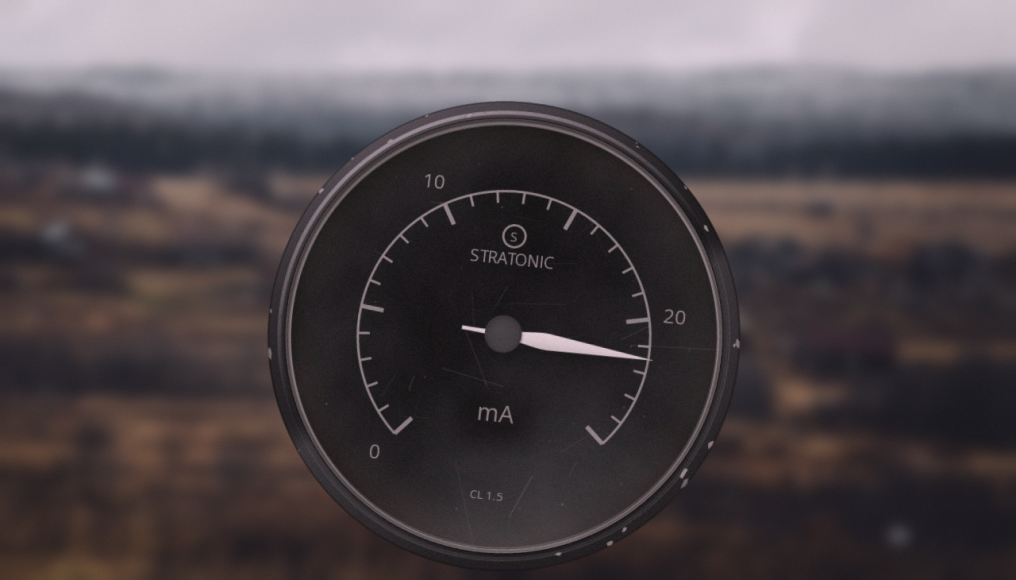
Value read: 21.5 mA
